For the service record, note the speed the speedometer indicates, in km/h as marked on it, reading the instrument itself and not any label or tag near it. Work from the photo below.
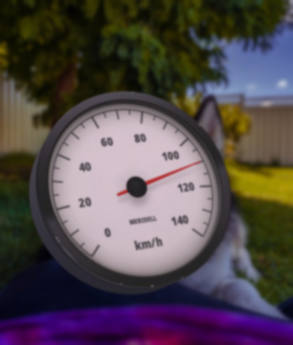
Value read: 110 km/h
